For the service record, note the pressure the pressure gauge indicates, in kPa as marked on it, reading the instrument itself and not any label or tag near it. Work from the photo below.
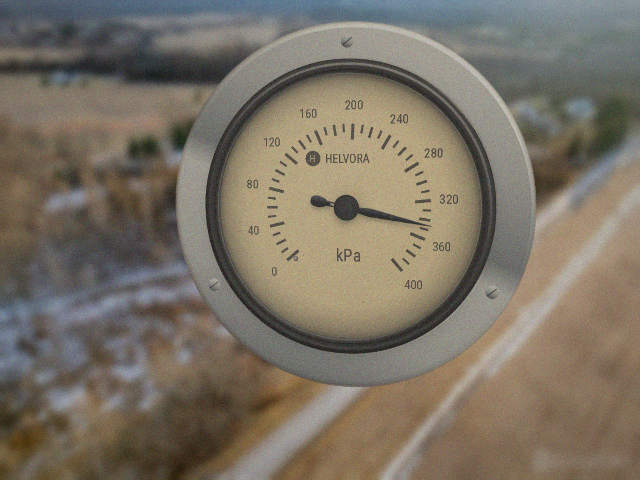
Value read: 345 kPa
